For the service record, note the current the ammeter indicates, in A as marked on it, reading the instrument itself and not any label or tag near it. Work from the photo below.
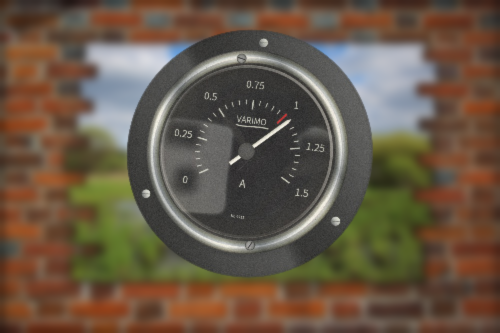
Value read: 1.05 A
